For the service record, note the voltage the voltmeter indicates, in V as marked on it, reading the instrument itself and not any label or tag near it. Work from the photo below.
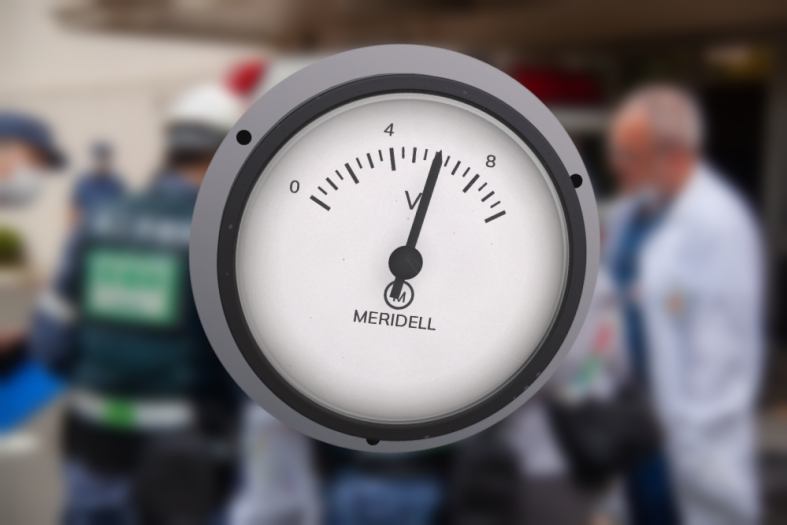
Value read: 6 V
